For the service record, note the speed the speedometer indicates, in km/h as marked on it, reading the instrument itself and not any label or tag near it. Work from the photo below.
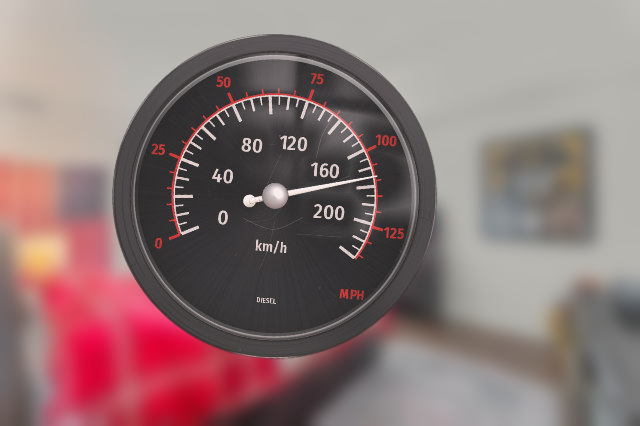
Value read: 175 km/h
